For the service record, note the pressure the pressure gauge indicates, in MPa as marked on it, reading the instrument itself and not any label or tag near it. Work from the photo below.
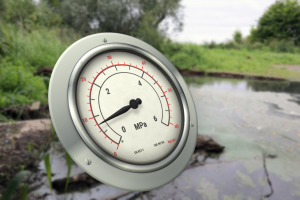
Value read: 0.75 MPa
